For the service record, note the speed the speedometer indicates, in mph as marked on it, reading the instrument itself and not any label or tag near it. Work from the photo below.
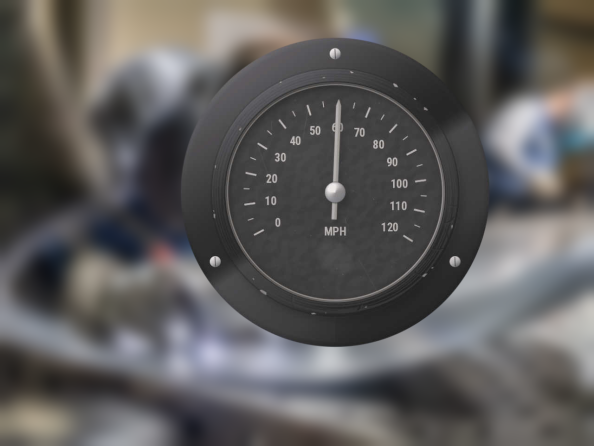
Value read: 60 mph
